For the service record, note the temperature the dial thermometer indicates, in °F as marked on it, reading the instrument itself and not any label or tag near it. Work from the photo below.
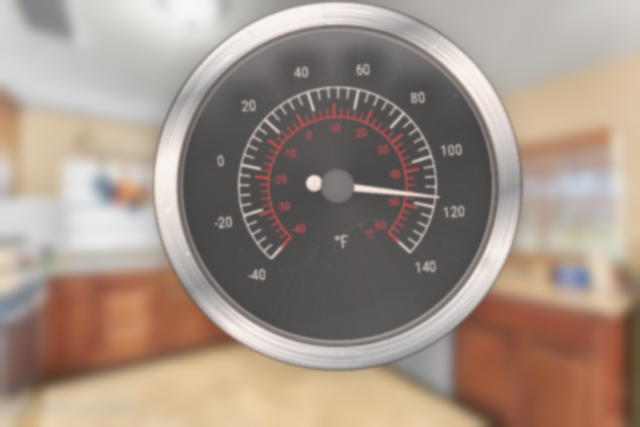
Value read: 116 °F
